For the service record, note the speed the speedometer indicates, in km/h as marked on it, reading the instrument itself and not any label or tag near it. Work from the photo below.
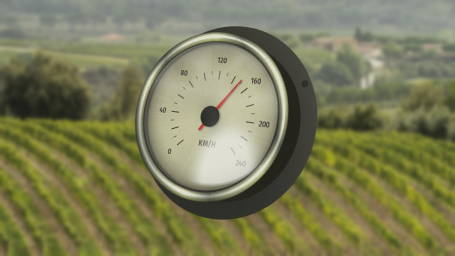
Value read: 150 km/h
